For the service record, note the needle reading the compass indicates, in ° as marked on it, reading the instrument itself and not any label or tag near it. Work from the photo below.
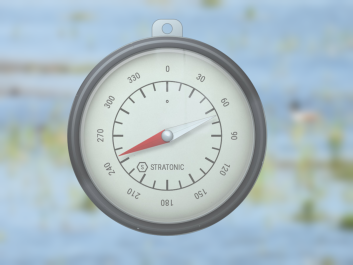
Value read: 247.5 °
